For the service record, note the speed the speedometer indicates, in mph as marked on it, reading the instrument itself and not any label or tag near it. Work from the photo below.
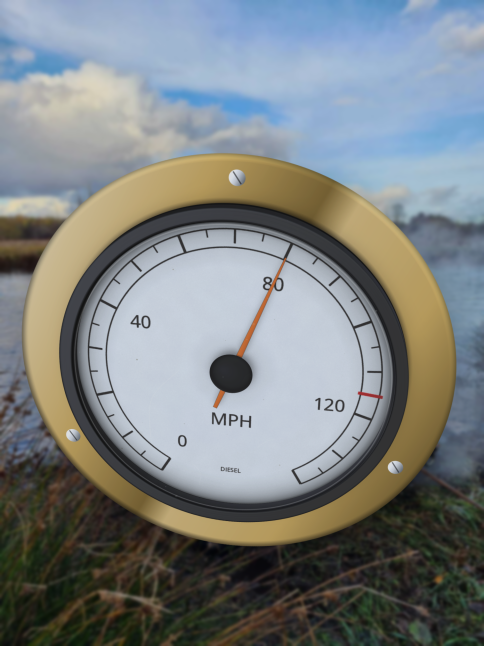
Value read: 80 mph
